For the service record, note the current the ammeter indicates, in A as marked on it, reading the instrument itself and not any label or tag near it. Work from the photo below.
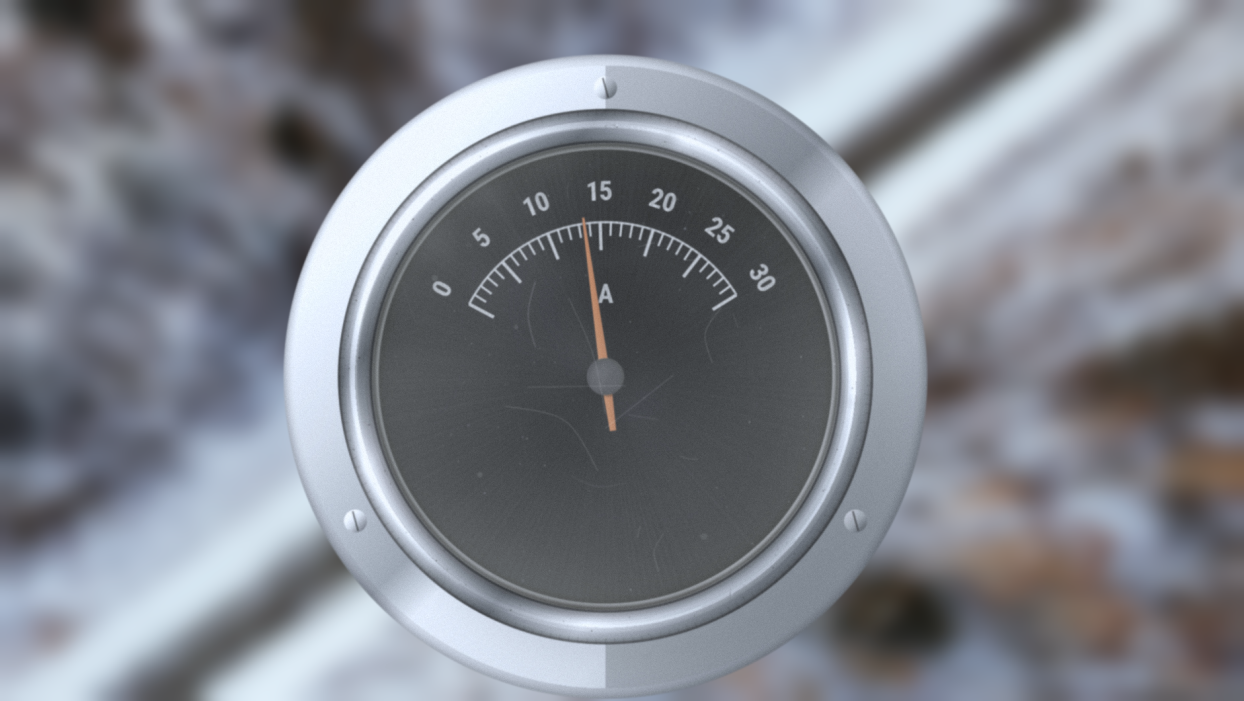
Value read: 13.5 A
